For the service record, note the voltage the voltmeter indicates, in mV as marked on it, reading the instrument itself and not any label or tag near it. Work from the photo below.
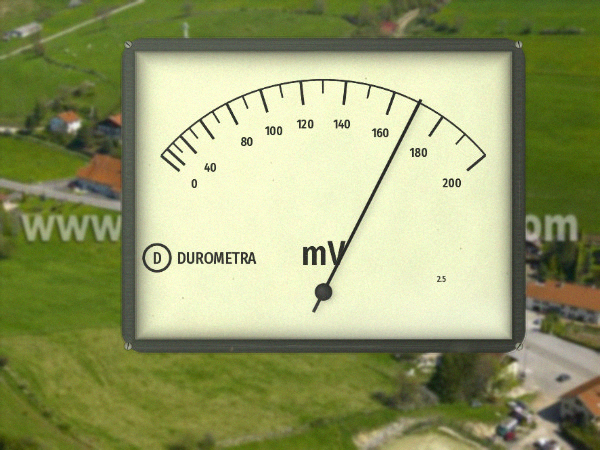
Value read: 170 mV
